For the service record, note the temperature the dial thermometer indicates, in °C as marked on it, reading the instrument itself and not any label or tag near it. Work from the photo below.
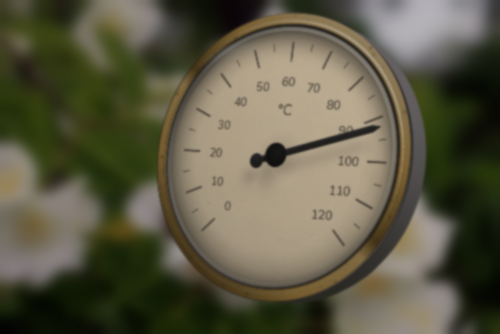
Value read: 92.5 °C
